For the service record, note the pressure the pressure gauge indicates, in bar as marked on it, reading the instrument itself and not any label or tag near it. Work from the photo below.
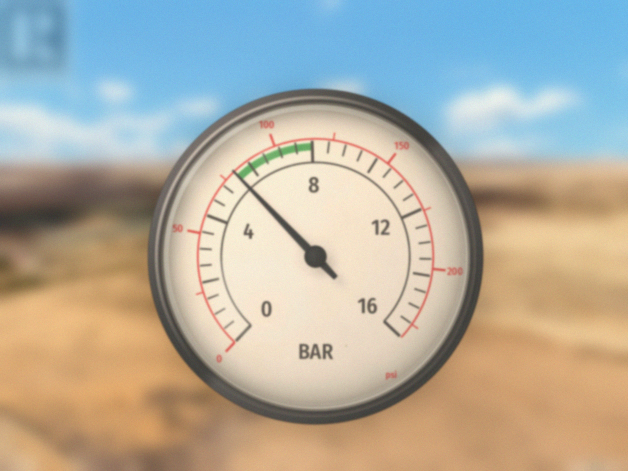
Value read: 5.5 bar
